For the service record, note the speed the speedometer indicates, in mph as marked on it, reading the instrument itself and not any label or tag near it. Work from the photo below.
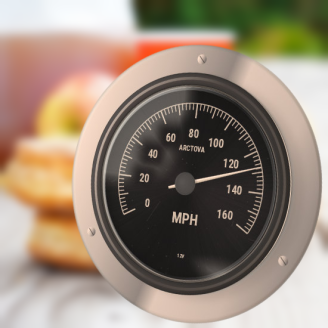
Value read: 128 mph
